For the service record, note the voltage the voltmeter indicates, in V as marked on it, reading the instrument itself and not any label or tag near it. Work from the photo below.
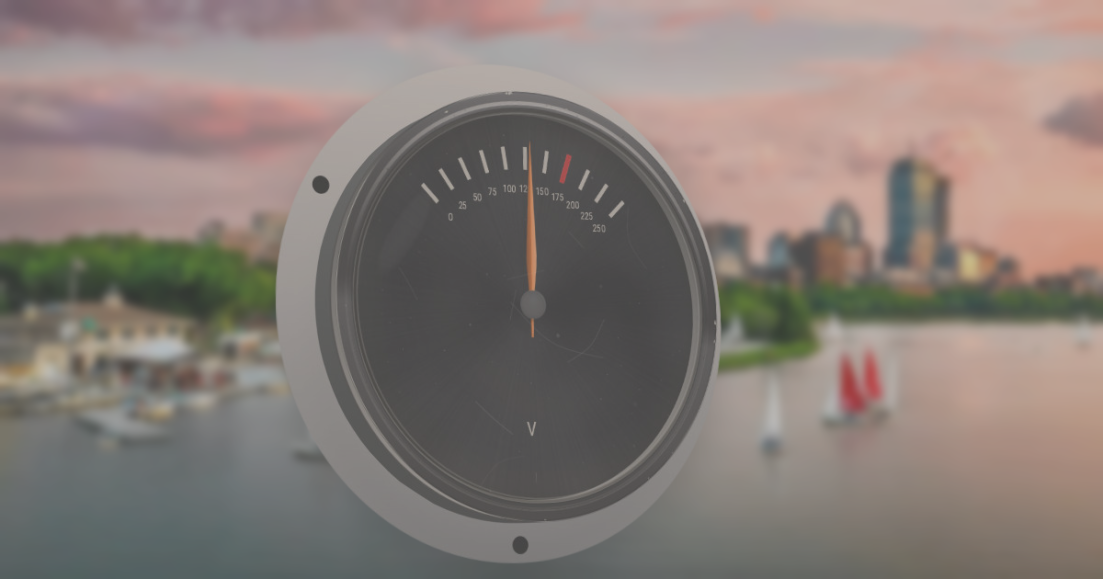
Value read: 125 V
